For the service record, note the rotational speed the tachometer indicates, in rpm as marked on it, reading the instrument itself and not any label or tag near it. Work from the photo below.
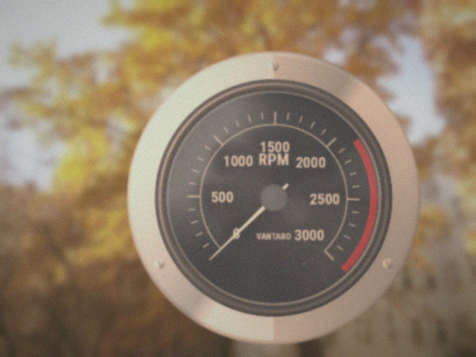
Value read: 0 rpm
